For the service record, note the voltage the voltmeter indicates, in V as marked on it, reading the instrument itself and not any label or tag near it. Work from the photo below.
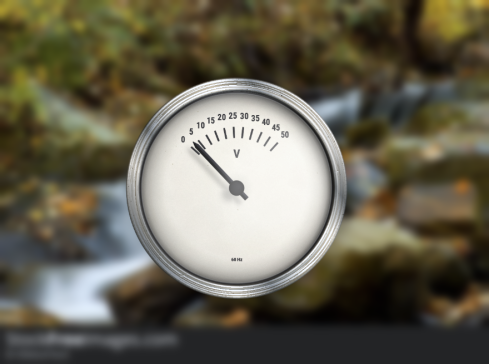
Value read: 2.5 V
